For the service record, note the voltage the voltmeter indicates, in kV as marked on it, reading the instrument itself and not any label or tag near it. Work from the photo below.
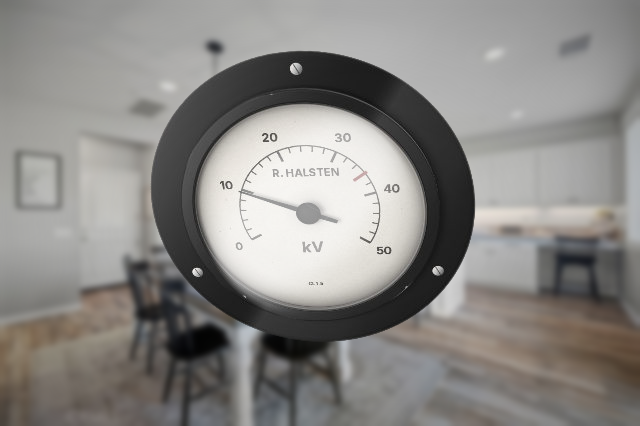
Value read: 10 kV
